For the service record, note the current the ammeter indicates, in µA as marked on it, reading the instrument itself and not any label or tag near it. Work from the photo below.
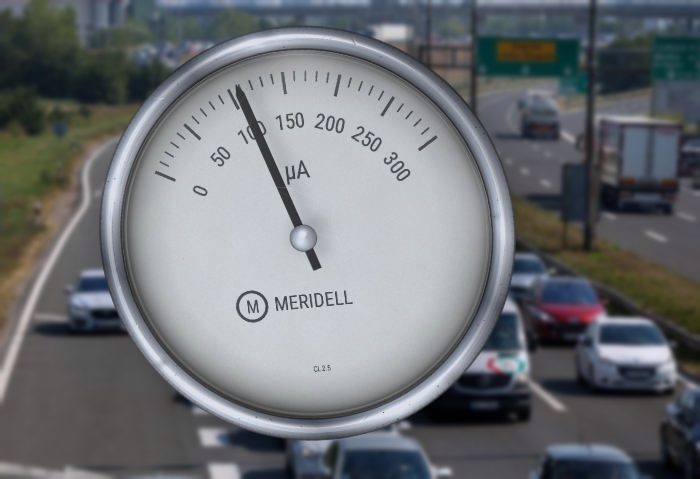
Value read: 110 µA
